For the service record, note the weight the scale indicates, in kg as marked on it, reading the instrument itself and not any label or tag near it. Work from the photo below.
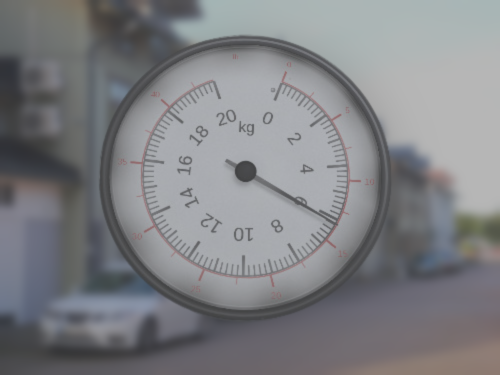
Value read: 6.2 kg
